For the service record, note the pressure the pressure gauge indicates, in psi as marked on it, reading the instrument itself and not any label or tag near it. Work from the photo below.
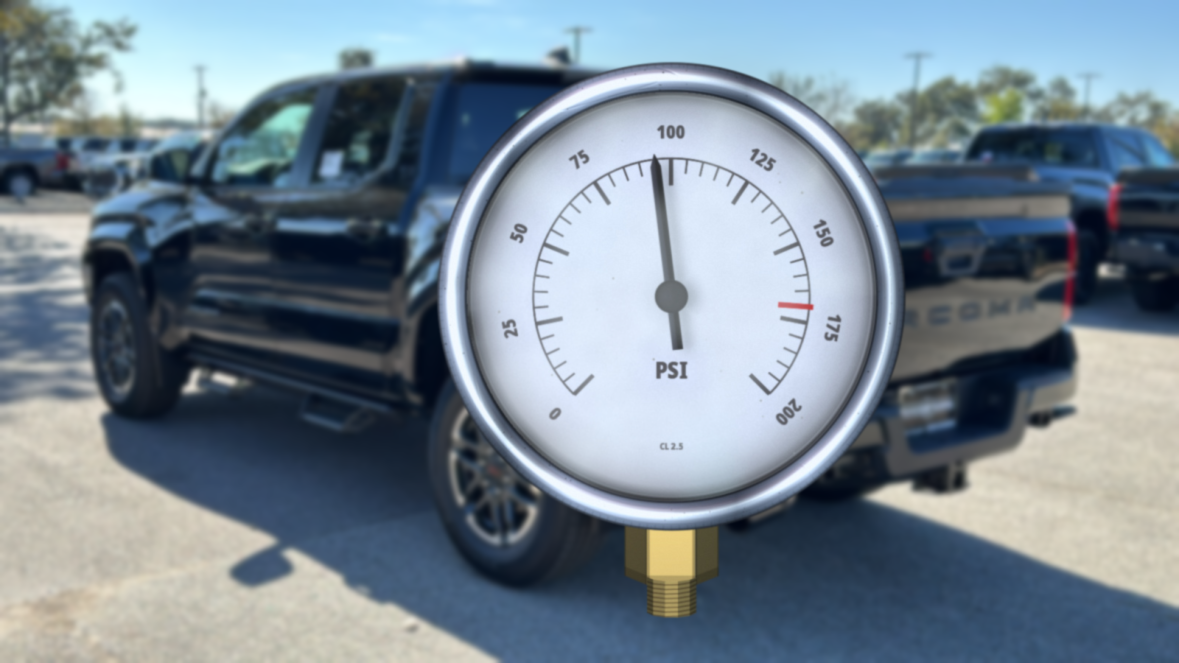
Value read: 95 psi
